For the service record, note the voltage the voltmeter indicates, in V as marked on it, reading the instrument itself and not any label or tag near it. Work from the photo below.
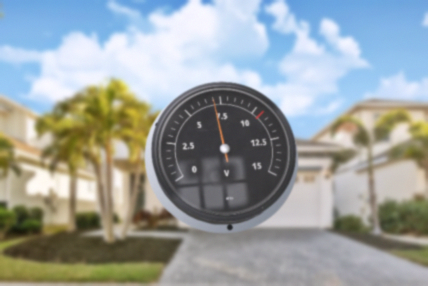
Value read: 7 V
